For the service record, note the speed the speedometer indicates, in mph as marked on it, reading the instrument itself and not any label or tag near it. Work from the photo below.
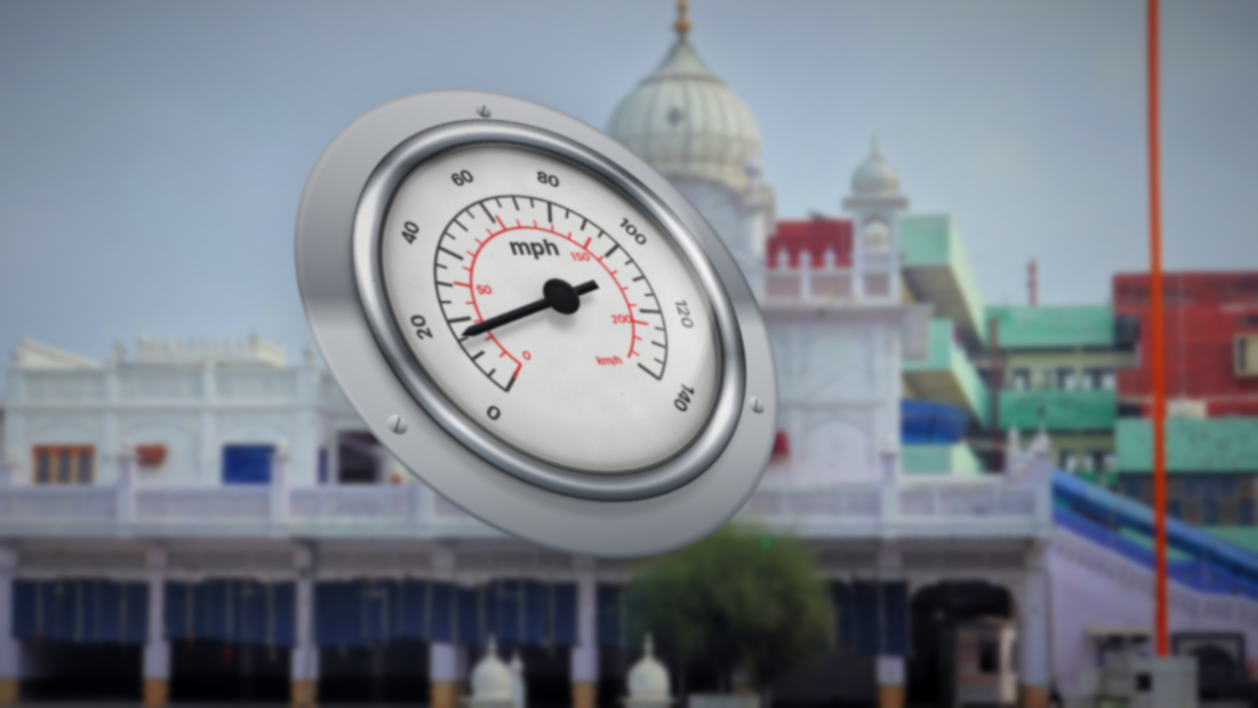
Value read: 15 mph
